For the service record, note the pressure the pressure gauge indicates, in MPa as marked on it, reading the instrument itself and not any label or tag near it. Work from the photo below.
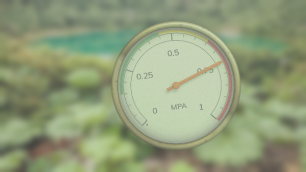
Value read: 0.75 MPa
